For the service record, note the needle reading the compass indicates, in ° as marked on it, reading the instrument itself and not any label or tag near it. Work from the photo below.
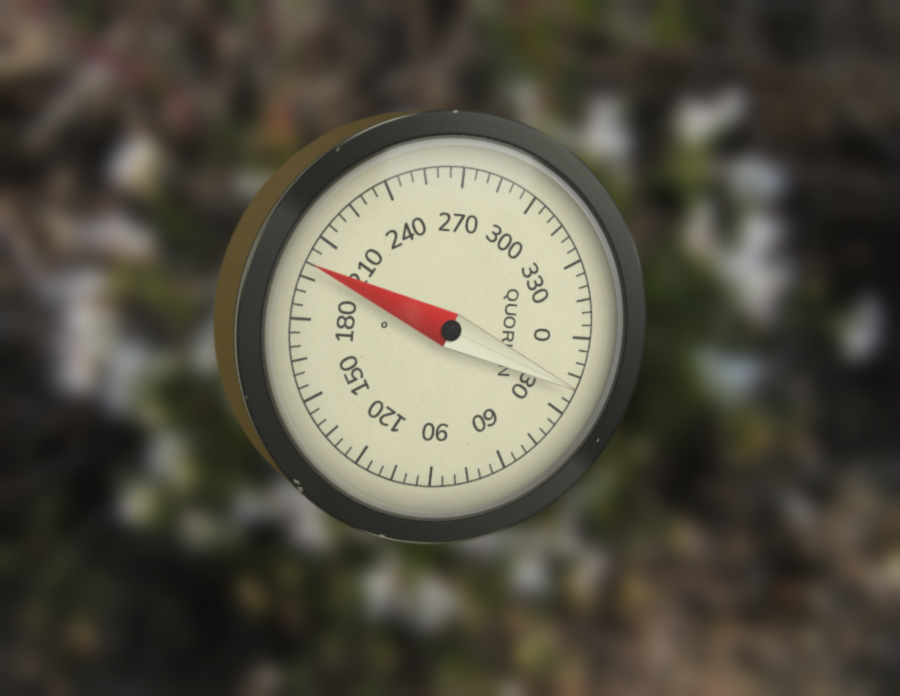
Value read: 200 °
